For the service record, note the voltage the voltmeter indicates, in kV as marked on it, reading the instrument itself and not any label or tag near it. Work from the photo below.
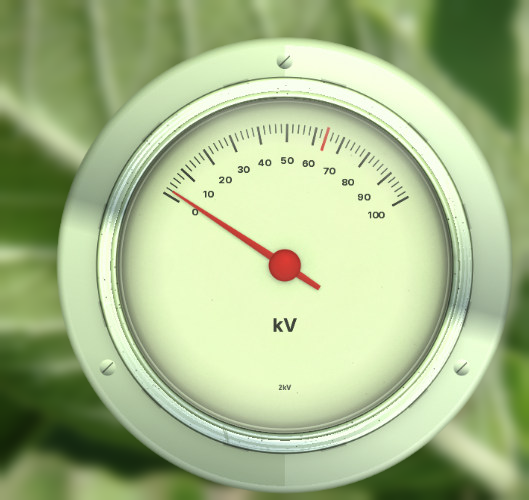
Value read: 2 kV
